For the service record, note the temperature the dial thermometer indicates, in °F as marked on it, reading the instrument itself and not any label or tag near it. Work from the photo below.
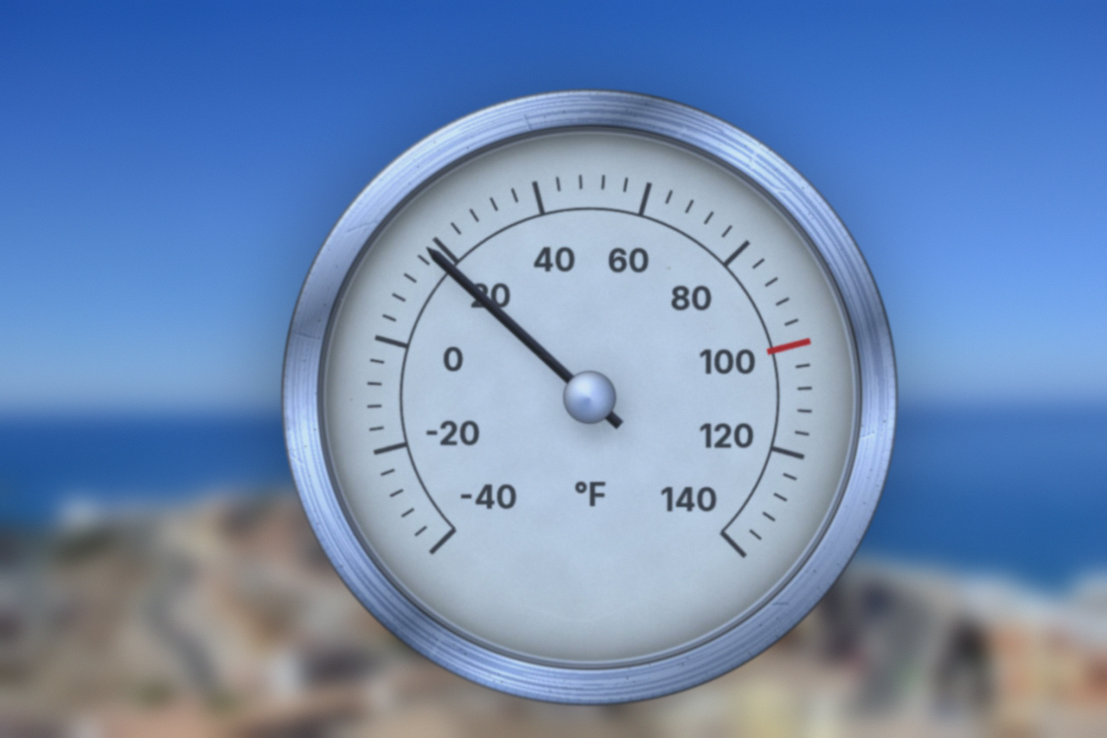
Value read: 18 °F
